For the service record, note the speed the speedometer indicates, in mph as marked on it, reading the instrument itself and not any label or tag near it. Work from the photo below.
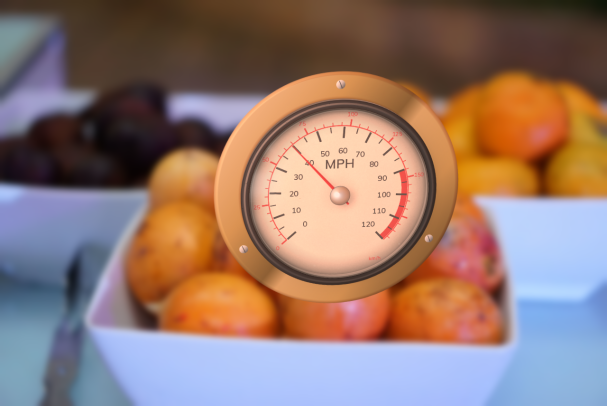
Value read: 40 mph
